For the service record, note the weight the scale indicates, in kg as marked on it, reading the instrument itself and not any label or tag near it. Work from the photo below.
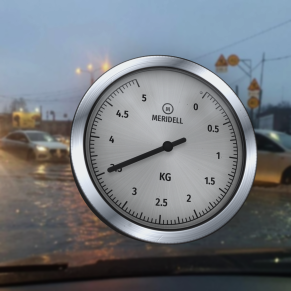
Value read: 3.5 kg
